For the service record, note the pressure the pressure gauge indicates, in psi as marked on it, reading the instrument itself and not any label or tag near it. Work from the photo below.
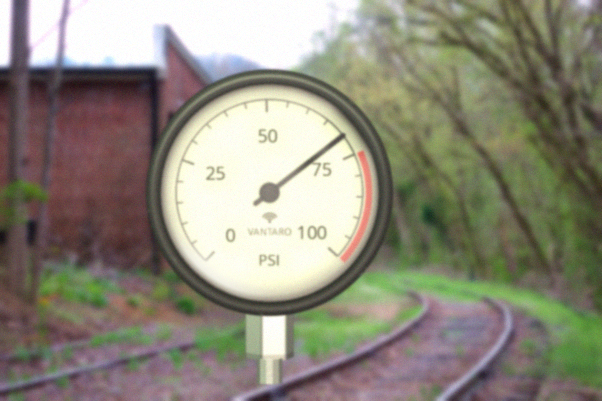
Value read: 70 psi
